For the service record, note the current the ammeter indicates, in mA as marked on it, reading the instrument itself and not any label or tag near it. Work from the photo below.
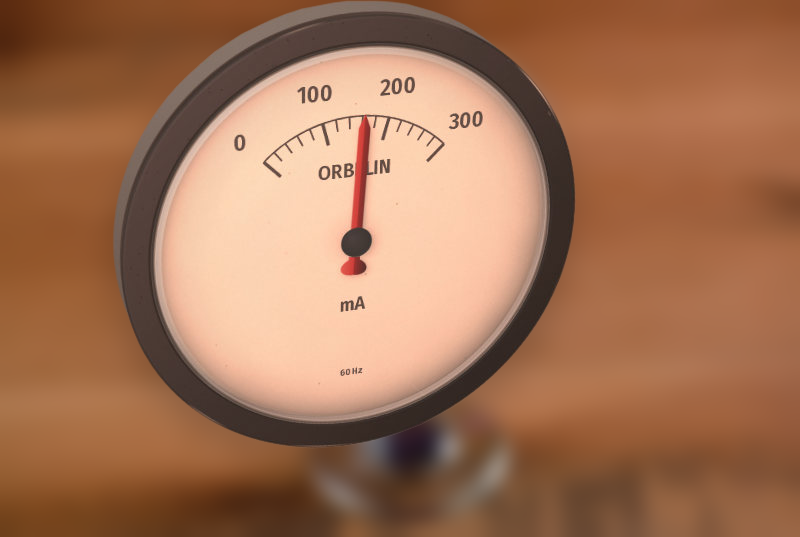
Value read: 160 mA
